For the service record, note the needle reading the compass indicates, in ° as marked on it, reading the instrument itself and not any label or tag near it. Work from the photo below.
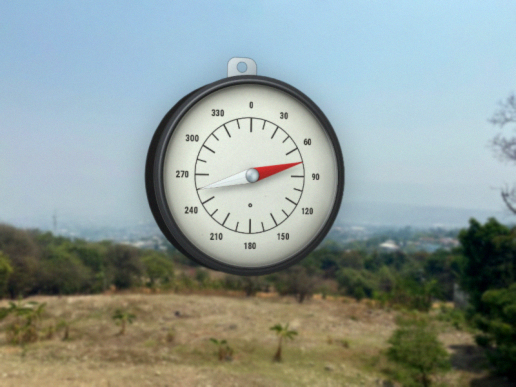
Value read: 75 °
